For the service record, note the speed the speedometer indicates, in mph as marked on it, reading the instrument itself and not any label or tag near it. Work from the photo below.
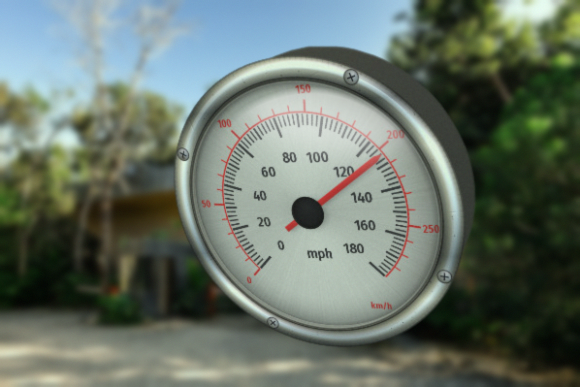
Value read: 126 mph
